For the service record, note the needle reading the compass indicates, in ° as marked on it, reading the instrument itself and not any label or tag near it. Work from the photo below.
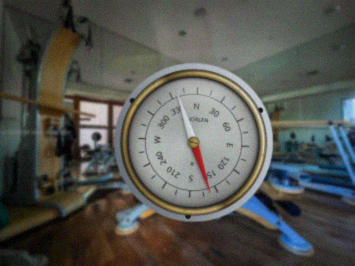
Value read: 157.5 °
